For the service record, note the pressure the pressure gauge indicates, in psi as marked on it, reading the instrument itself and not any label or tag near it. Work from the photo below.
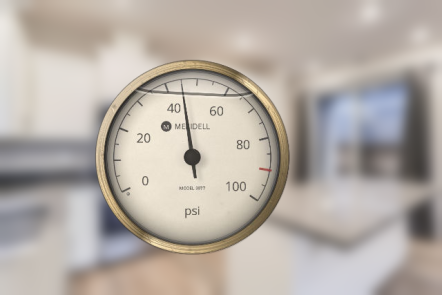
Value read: 45 psi
